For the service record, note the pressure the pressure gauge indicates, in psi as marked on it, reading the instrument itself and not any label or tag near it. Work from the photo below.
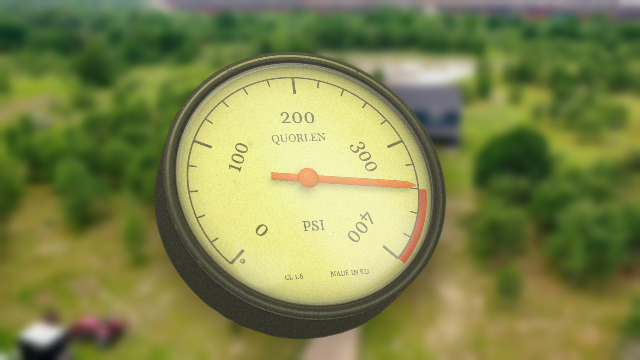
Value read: 340 psi
